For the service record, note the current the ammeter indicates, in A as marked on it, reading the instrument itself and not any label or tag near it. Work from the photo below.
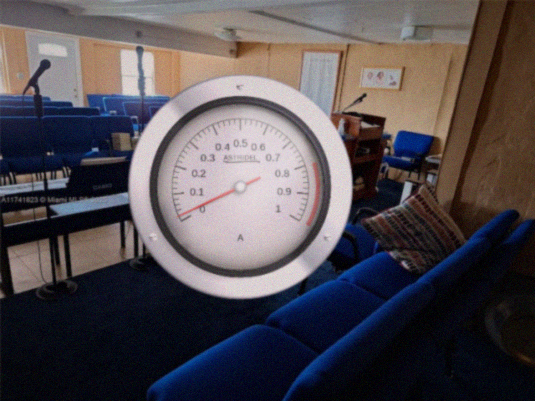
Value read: 0.02 A
